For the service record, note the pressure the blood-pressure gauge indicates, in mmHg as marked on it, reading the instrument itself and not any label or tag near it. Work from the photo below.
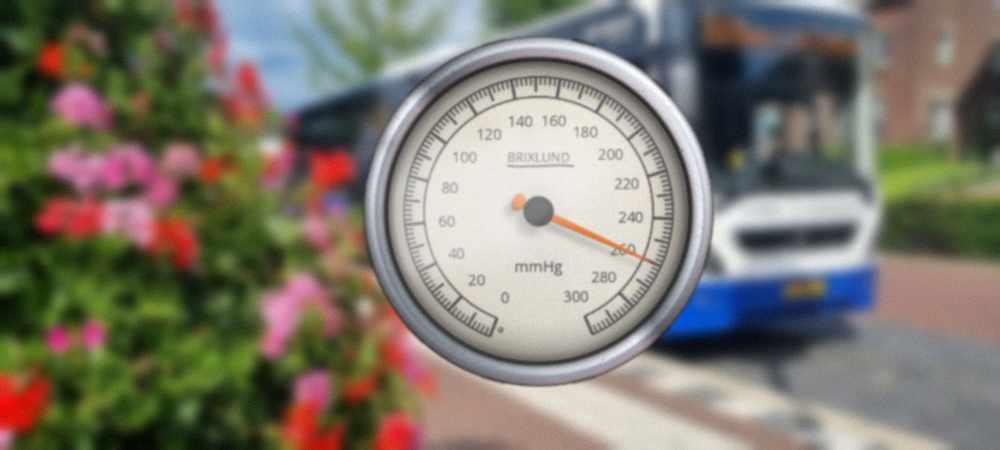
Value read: 260 mmHg
